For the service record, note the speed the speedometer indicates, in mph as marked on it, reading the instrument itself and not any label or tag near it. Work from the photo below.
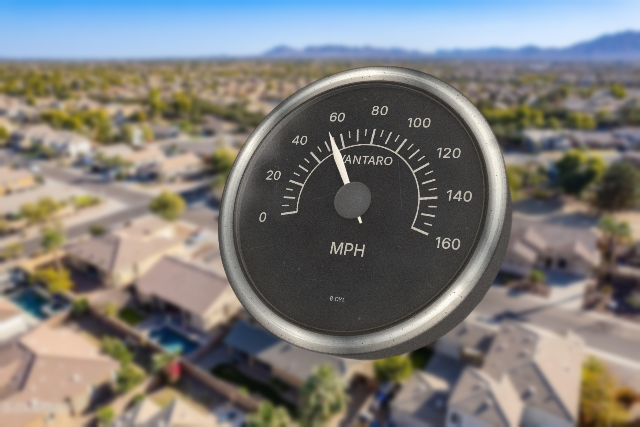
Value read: 55 mph
